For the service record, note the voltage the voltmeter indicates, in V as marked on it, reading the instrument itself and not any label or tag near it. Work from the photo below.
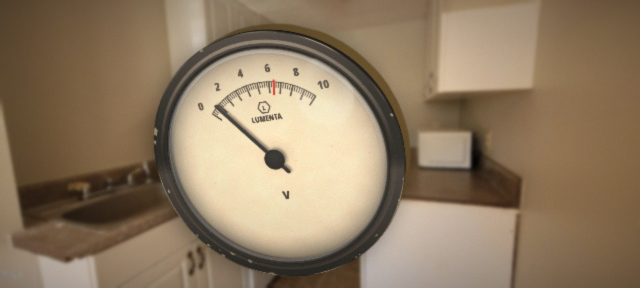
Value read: 1 V
